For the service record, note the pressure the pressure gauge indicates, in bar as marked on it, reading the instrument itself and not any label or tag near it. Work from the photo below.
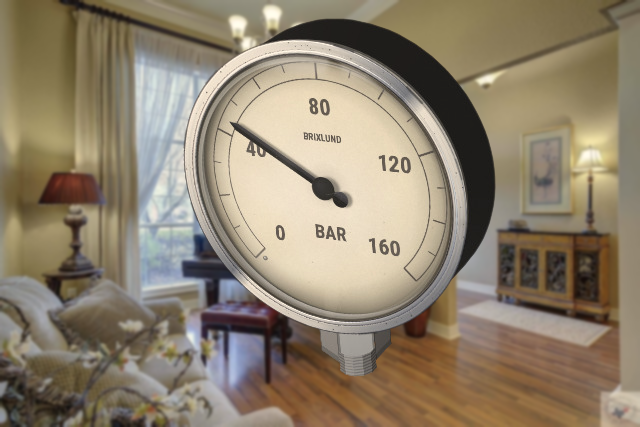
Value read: 45 bar
